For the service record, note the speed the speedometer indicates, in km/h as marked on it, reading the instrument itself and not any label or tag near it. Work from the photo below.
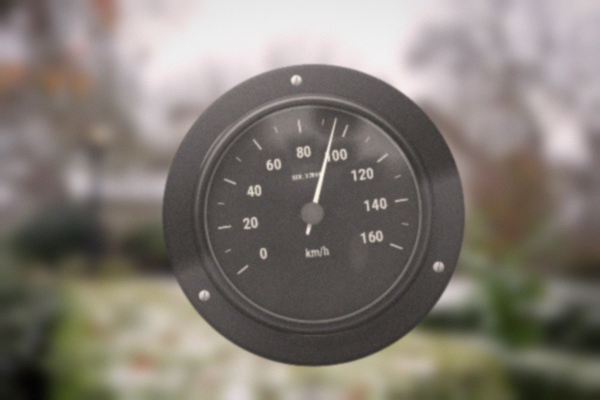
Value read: 95 km/h
